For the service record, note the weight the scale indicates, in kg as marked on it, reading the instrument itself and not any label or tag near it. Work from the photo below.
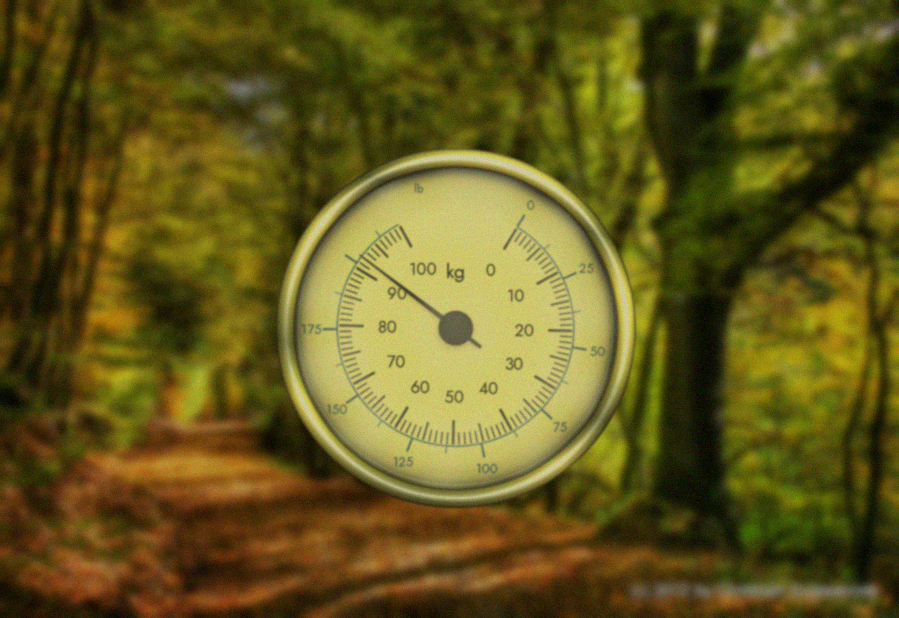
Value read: 92 kg
